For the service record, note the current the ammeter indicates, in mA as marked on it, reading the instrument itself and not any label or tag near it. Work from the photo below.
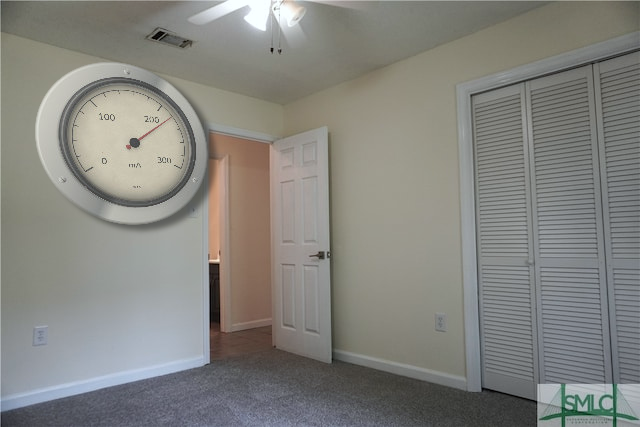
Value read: 220 mA
